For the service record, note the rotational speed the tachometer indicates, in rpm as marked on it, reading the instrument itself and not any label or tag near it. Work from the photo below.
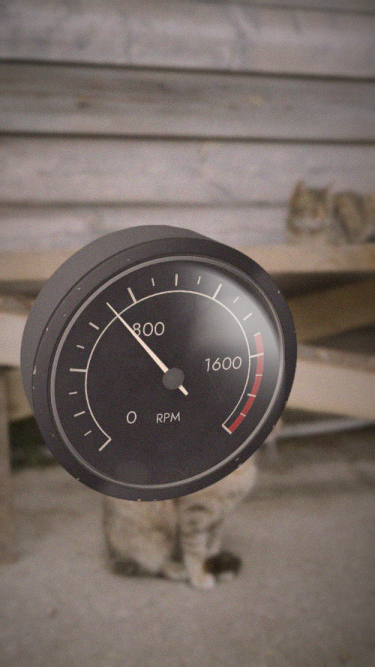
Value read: 700 rpm
